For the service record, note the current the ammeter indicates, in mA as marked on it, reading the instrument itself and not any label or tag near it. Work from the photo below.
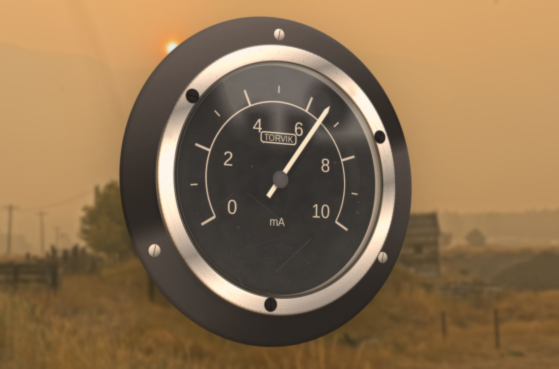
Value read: 6.5 mA
